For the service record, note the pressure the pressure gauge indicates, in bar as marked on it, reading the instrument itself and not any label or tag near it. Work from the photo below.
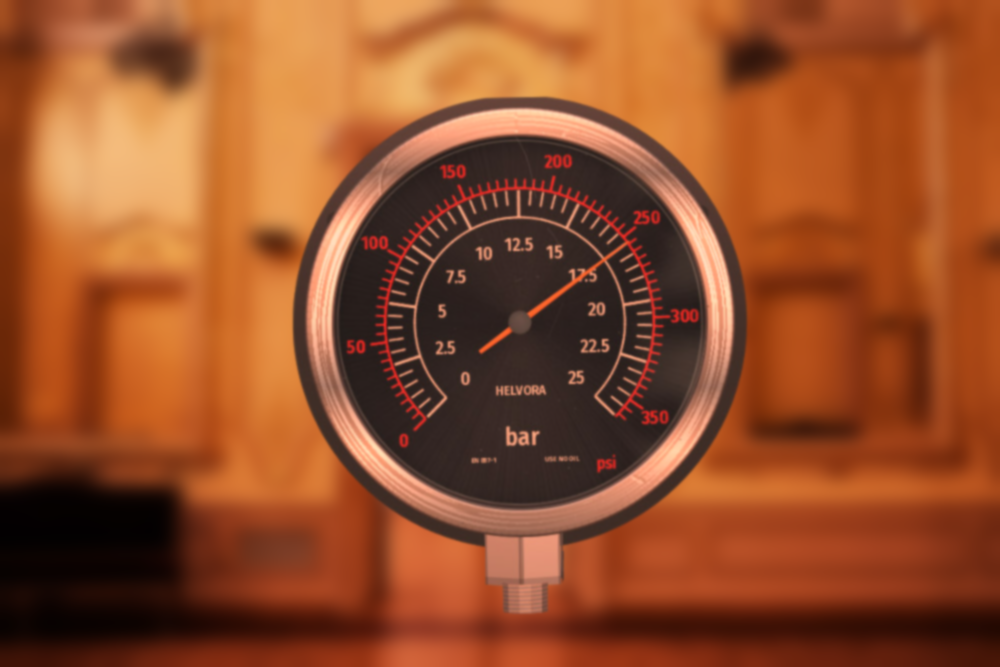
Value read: 17.5 bar
